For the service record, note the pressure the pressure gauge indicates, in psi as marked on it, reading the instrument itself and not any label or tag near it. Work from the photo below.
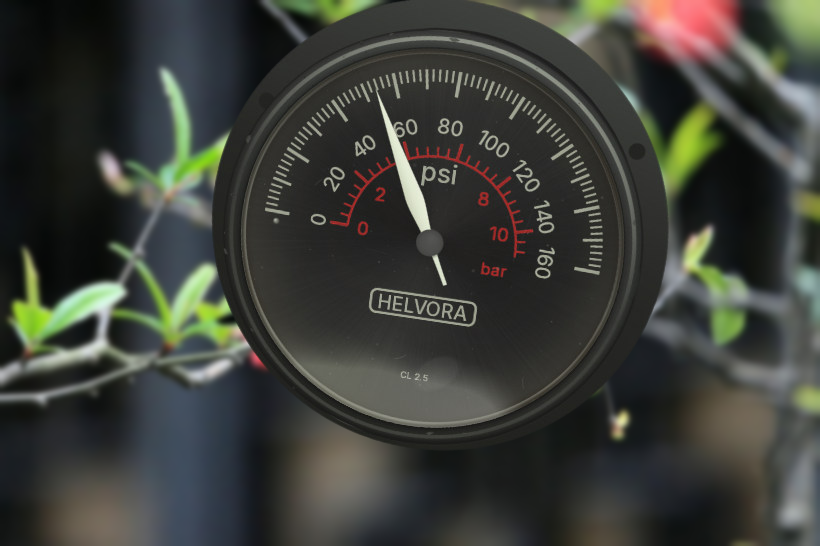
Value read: 54 psi
